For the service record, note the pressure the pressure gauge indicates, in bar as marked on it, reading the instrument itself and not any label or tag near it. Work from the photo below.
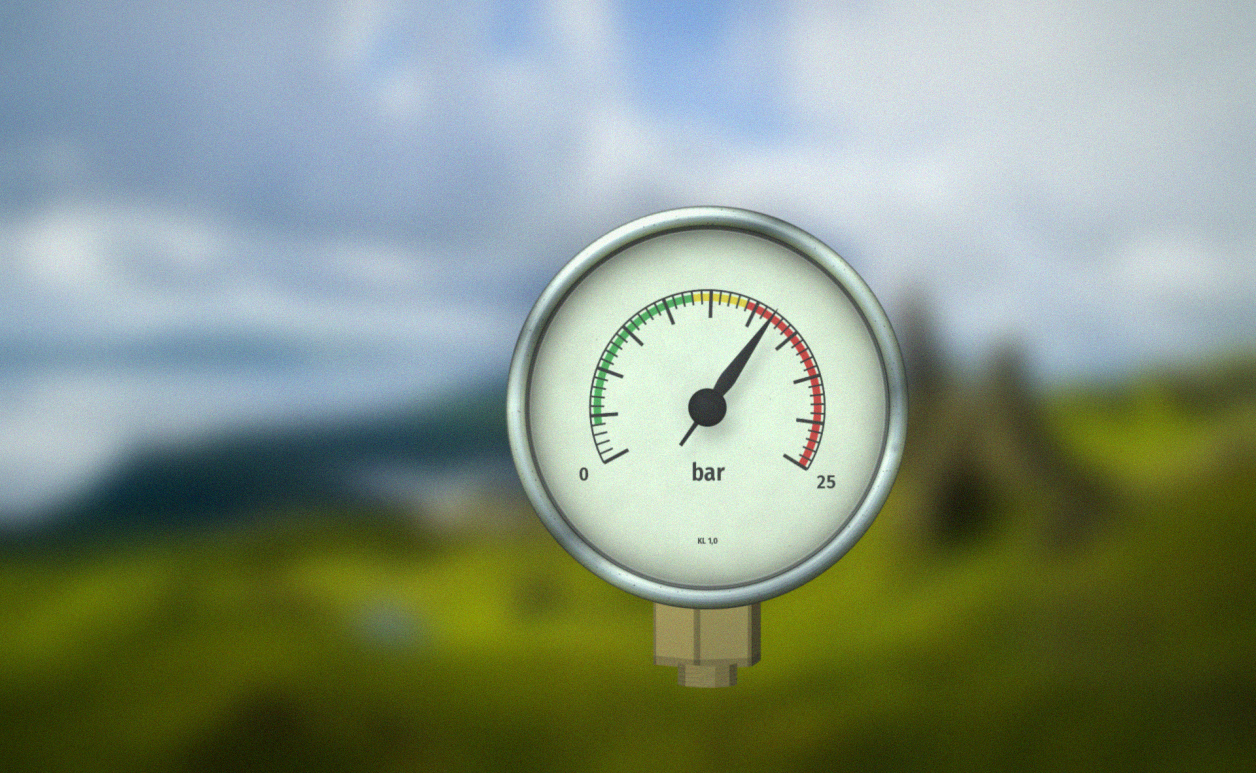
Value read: 16 bar
